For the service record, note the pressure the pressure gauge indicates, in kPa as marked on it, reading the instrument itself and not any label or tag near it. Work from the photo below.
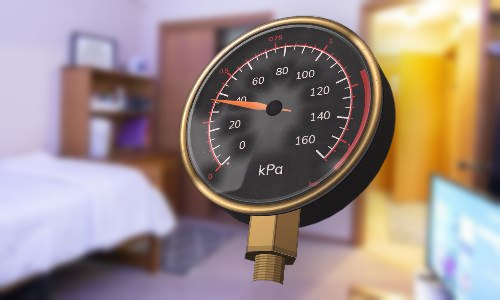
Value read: 35 kPa
